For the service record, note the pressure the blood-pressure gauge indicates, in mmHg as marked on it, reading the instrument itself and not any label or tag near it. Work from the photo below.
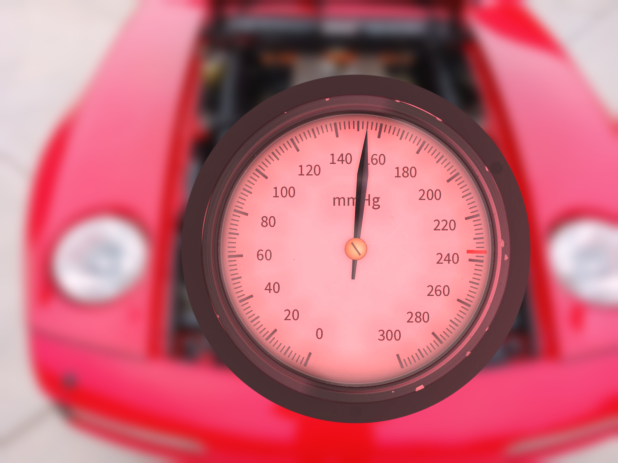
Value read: 154 mmHg
